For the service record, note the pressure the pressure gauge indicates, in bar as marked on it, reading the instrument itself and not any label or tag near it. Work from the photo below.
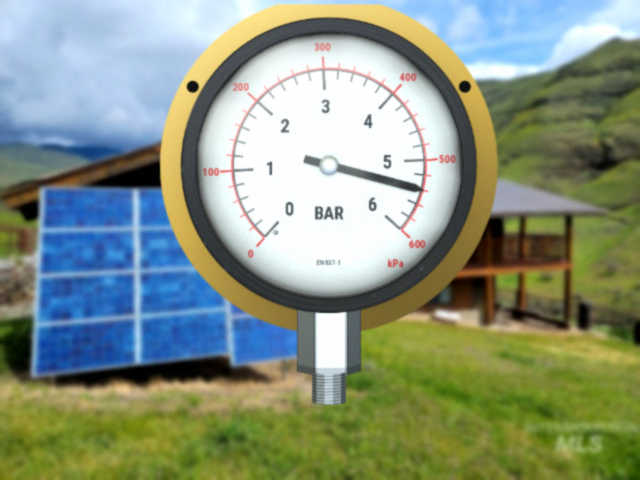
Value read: 5.4 bar
